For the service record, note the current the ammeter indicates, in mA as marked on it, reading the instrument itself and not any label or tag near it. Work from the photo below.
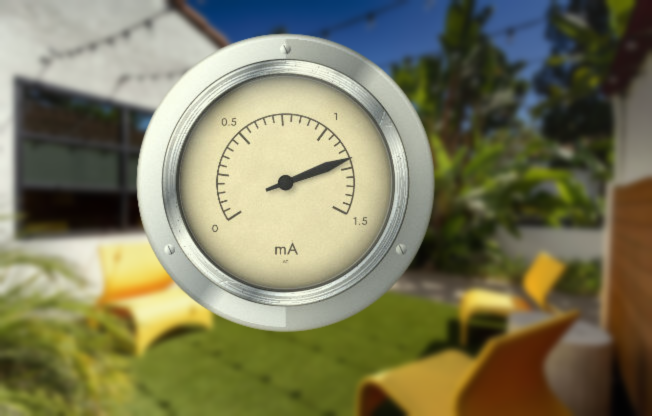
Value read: 1.2 mA
